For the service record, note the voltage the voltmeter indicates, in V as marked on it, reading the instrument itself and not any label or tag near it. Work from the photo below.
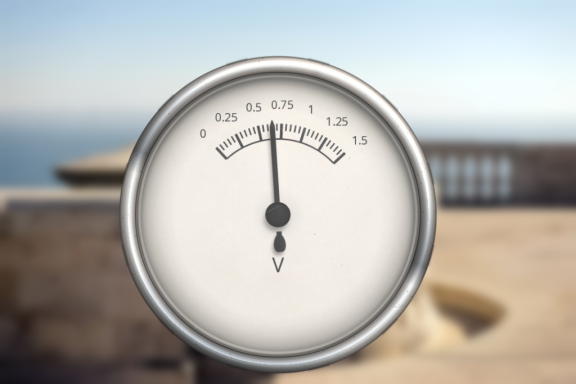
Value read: 0.65 V
